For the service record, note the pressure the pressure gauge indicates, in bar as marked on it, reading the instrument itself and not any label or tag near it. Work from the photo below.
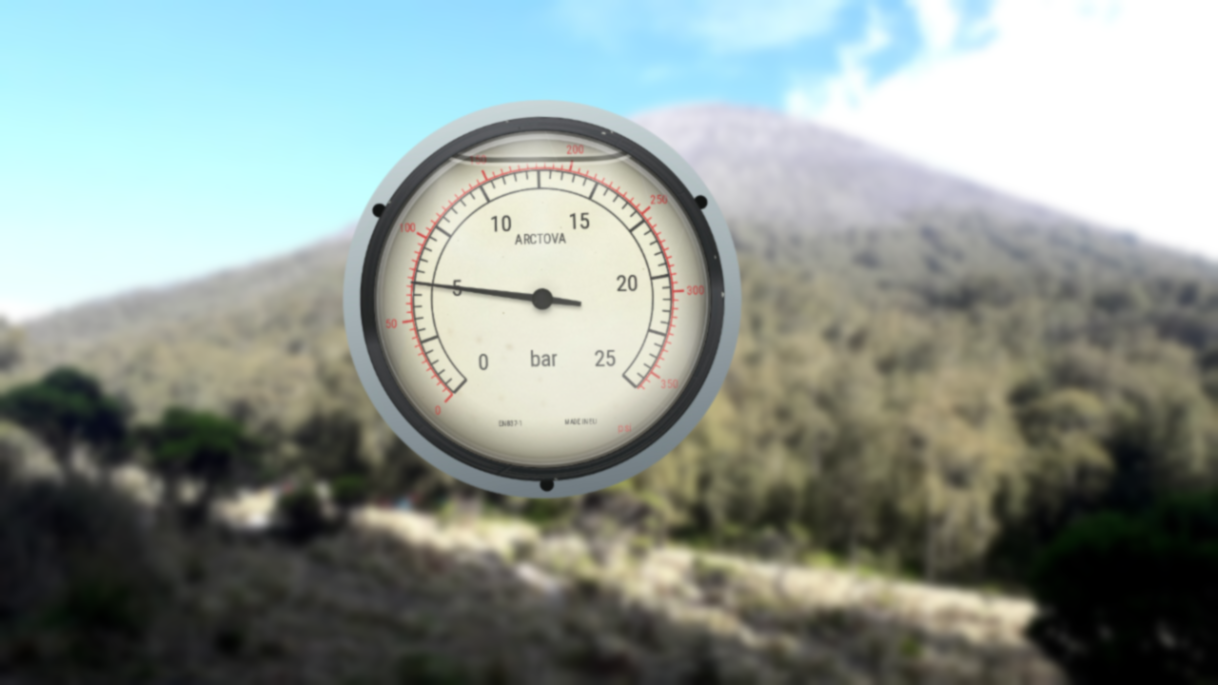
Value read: 5 bar
